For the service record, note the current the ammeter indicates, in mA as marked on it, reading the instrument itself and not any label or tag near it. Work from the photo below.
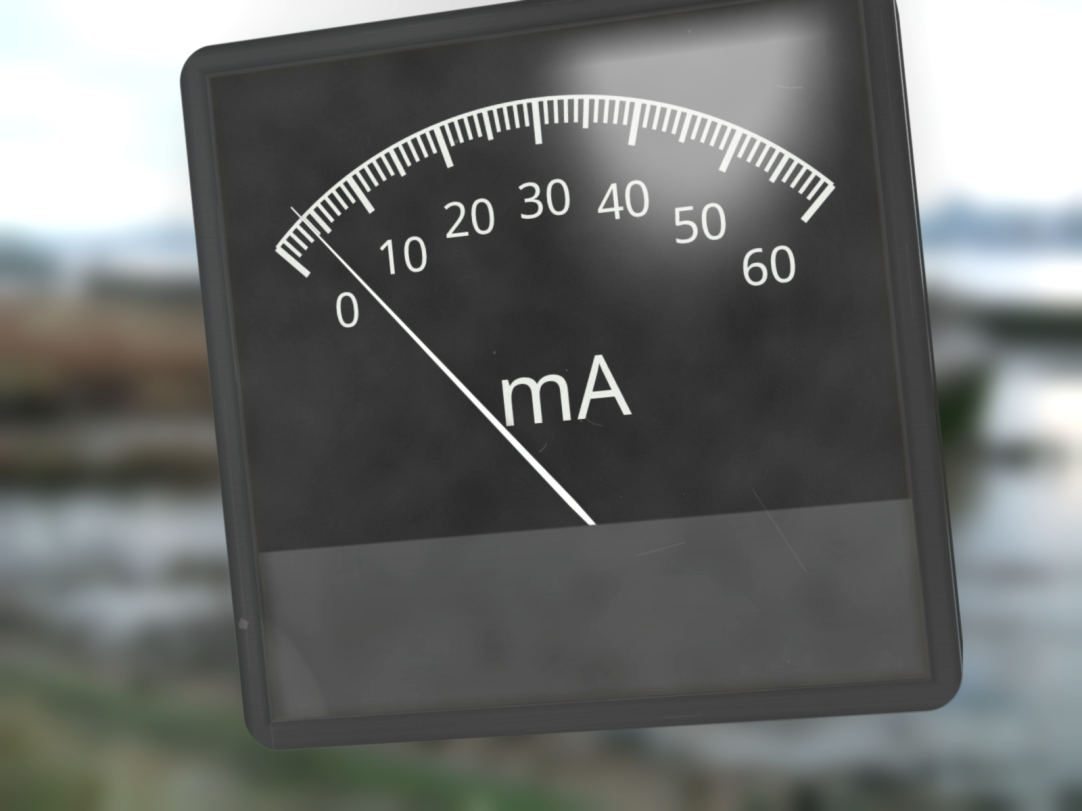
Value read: 4 mA
